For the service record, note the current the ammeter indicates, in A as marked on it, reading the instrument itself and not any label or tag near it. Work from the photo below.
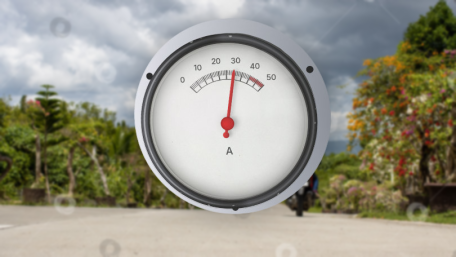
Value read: 30 A
